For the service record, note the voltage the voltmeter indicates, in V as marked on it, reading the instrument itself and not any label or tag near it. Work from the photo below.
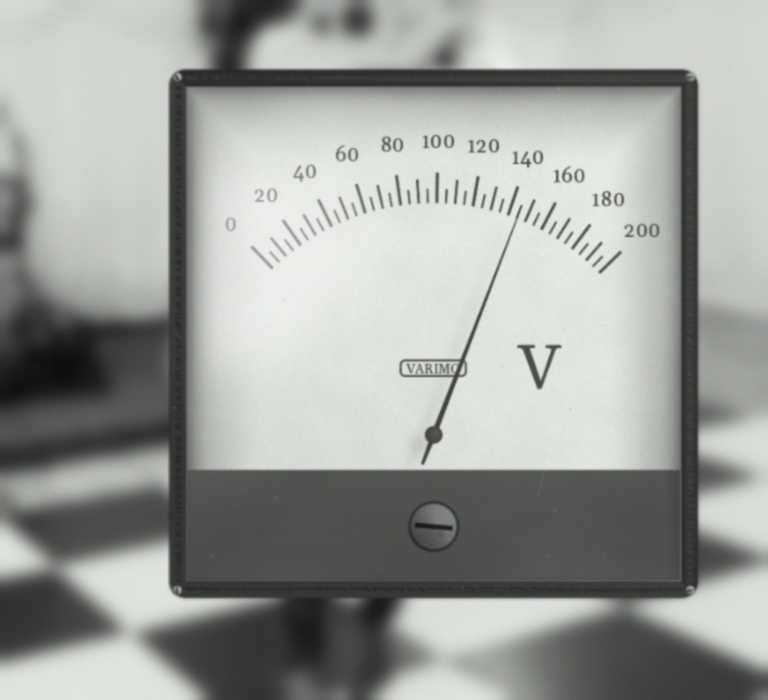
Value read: 145 V
